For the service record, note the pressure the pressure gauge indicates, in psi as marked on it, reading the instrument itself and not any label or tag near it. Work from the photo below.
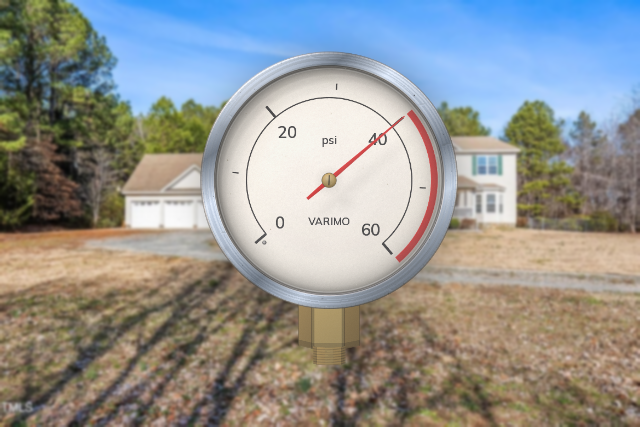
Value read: 40 psi
